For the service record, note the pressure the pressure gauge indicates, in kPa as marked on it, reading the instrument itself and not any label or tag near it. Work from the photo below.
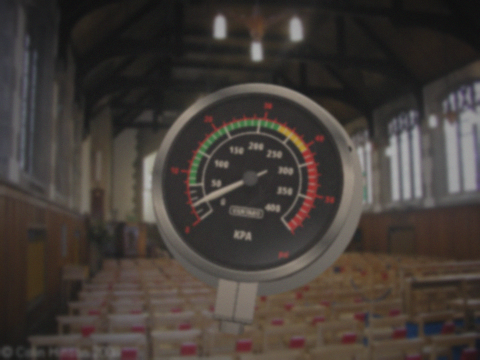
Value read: 20 kPa
